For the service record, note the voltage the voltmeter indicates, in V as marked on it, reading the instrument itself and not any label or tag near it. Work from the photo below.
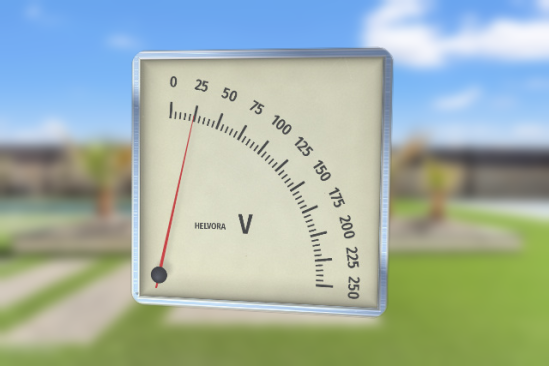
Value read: 25 V
